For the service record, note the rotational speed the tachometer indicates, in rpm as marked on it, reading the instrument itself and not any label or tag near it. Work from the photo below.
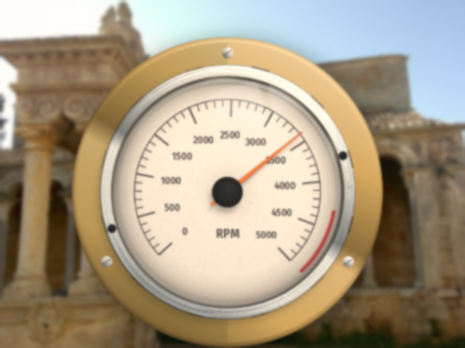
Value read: 3400 rpm
